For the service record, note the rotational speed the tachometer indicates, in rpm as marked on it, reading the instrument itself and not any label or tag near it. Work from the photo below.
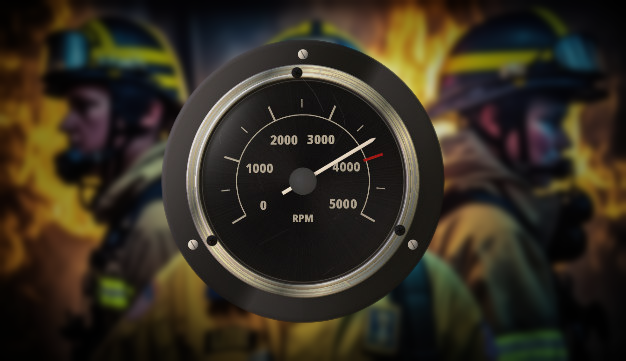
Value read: 3750 rpm
